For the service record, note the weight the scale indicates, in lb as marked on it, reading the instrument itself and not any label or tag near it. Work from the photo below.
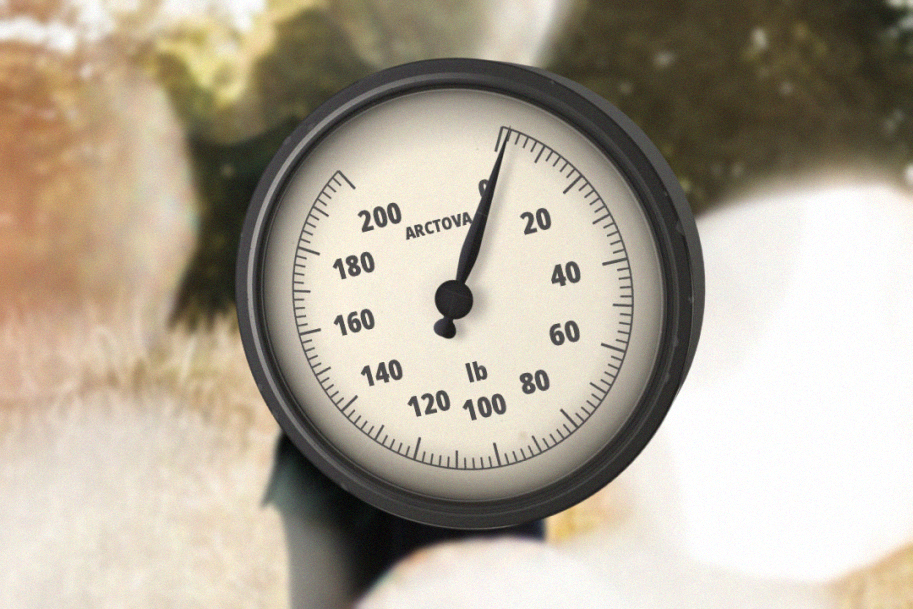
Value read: 2 lb
